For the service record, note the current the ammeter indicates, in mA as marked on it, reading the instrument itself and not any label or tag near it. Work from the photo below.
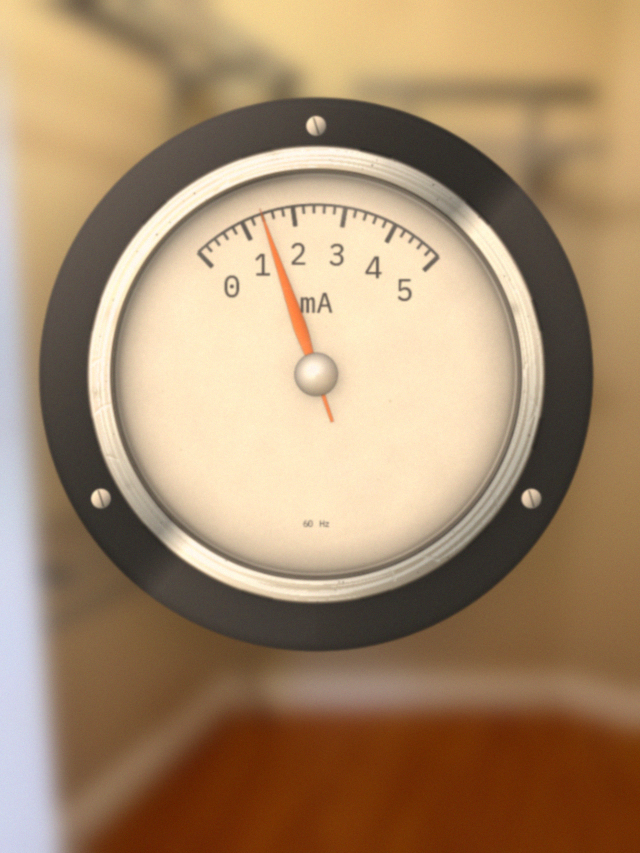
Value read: 1.4 mA
